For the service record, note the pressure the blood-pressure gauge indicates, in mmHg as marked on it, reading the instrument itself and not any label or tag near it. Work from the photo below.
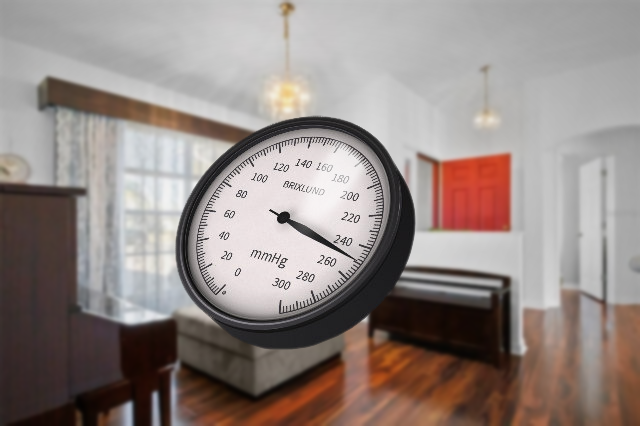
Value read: 250 mmHg
